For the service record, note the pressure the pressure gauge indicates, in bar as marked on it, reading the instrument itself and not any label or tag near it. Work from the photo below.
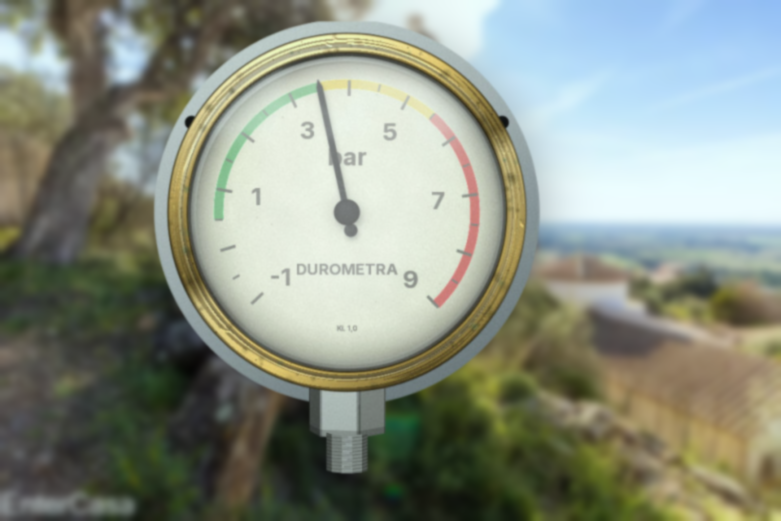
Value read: 3.5 bar
